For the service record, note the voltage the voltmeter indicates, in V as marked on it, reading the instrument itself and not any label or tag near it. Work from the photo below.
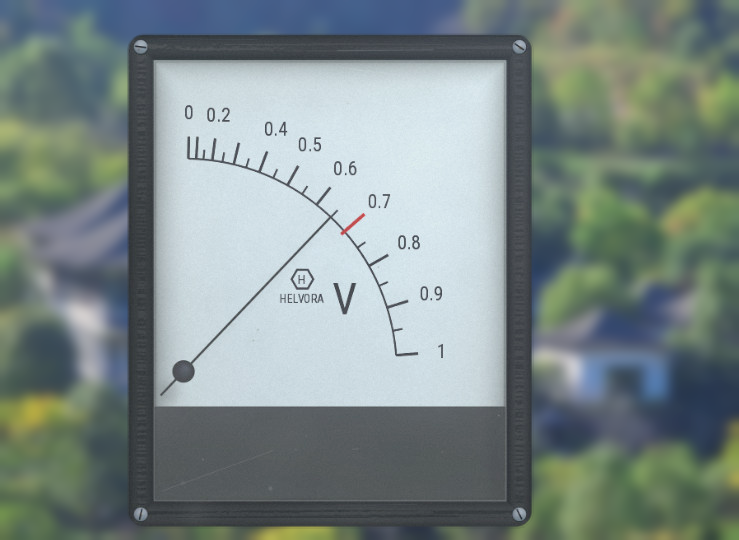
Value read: 0.65 V
